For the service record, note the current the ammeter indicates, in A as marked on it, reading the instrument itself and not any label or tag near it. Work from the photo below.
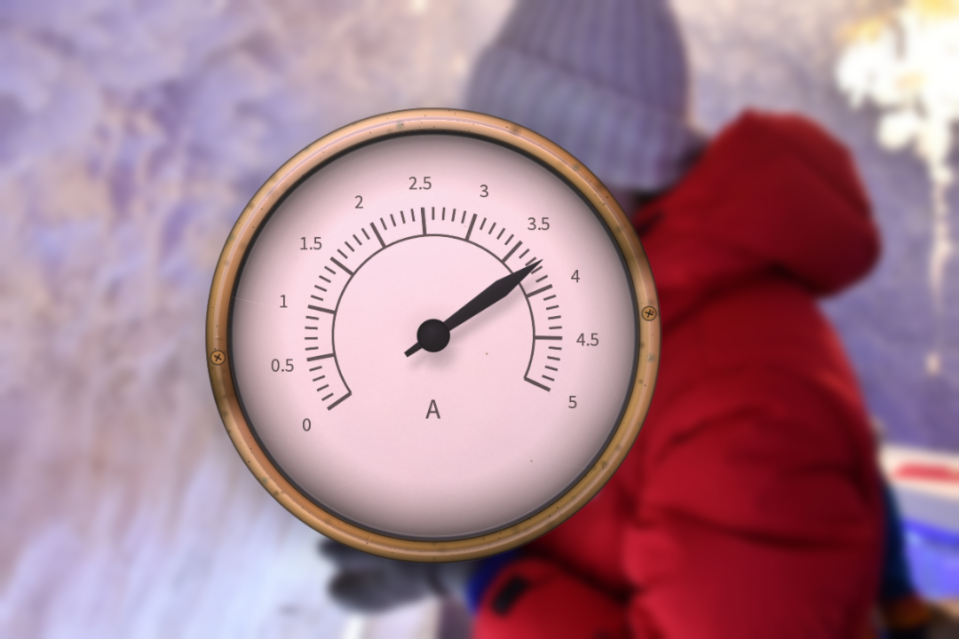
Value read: 3.75 A
